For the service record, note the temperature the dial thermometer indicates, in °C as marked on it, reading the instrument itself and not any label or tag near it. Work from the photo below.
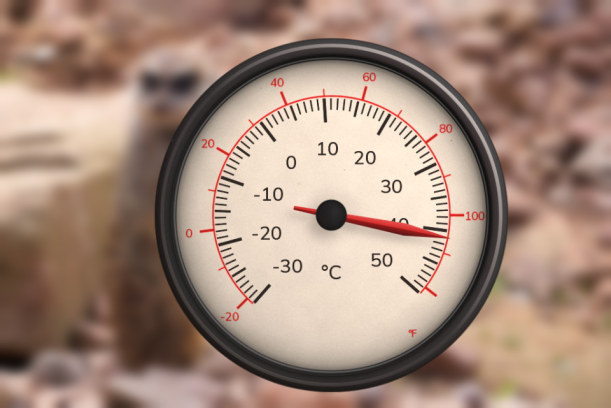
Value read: 41 °C
